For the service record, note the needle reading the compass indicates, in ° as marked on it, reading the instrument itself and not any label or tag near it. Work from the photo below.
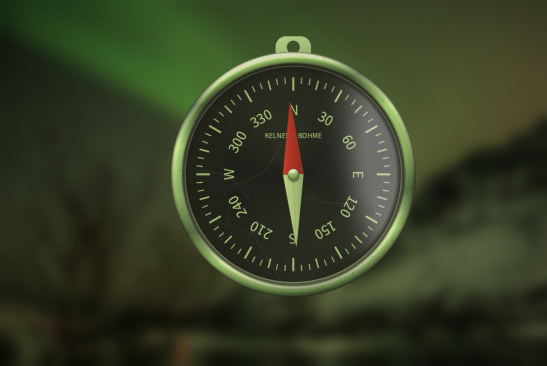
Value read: 357.5 °
